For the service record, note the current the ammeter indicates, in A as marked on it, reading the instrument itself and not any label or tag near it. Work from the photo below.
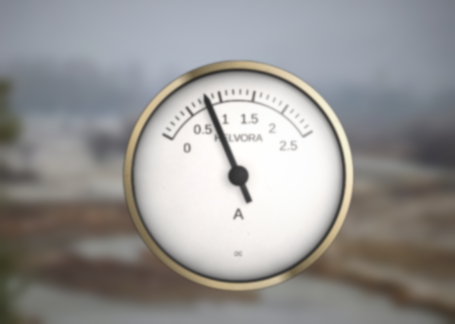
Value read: 0.8 A
